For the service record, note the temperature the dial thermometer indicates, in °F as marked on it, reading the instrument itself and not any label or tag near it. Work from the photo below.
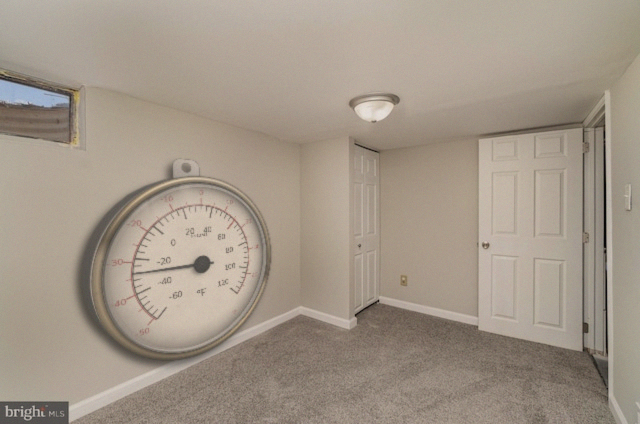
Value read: -28 °F
